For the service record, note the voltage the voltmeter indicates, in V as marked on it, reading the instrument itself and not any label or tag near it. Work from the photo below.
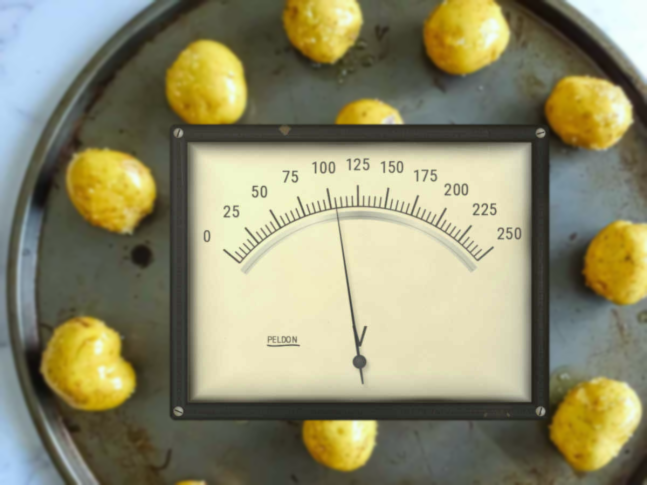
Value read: 105 V
